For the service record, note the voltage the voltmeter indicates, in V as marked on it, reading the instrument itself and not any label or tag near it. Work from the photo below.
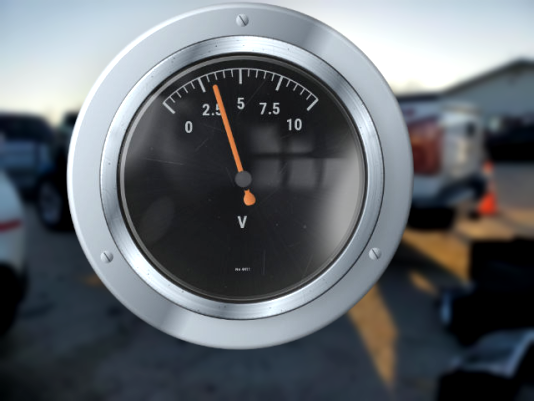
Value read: 3.25 V
